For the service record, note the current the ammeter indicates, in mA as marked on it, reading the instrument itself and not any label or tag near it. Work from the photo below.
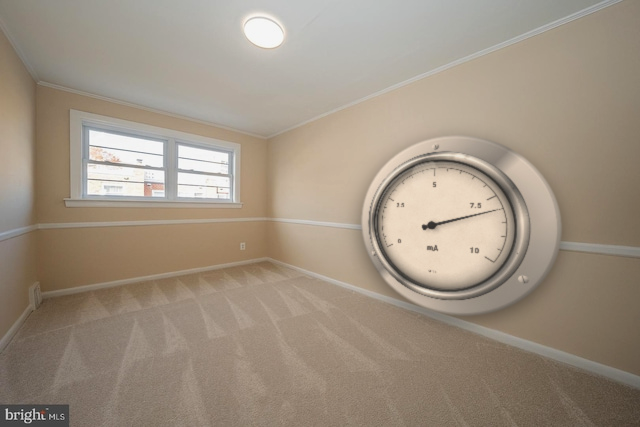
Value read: 8 mA
